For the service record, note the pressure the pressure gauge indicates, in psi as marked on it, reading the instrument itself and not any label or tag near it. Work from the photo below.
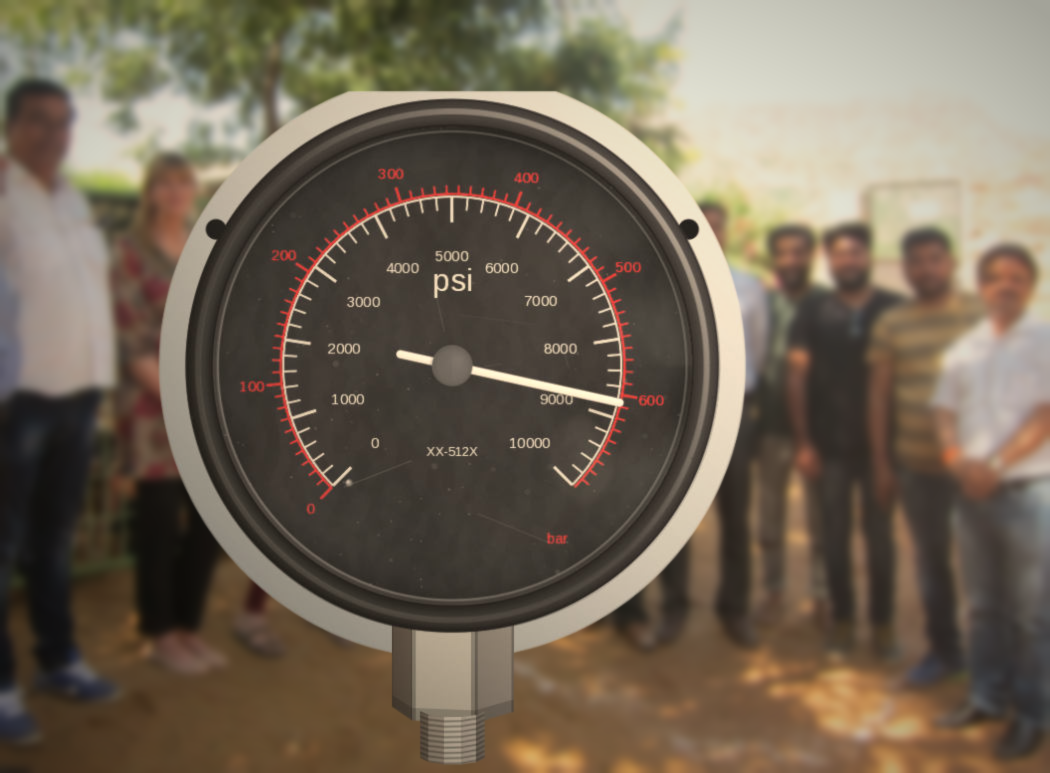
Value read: 8800 psi
